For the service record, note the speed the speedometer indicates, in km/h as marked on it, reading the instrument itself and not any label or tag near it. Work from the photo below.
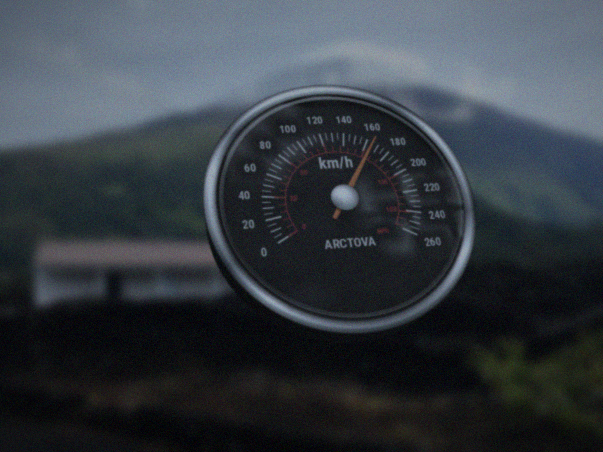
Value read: 165 km/h
